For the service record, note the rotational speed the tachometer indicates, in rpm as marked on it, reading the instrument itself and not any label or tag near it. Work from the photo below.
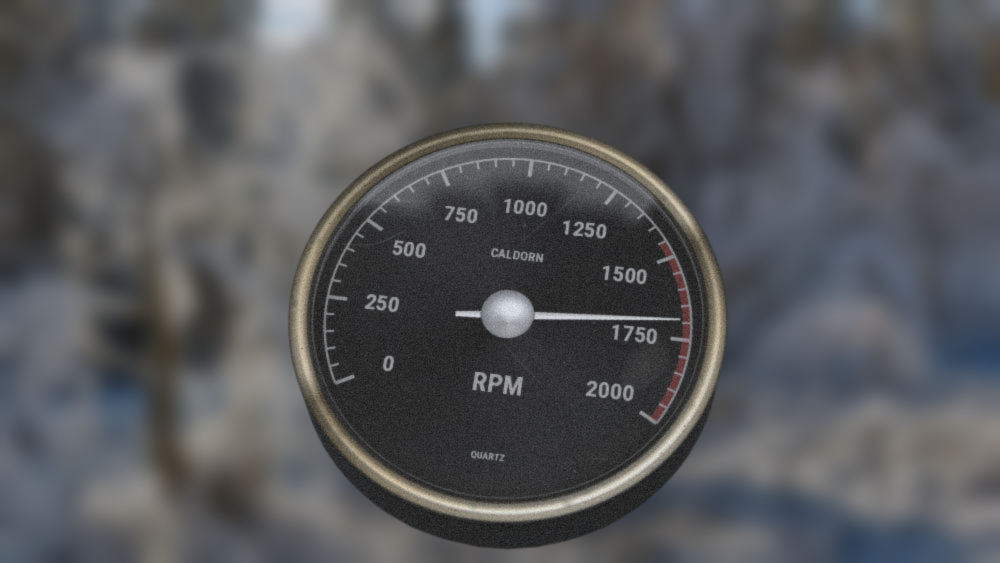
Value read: 1700 rpm
